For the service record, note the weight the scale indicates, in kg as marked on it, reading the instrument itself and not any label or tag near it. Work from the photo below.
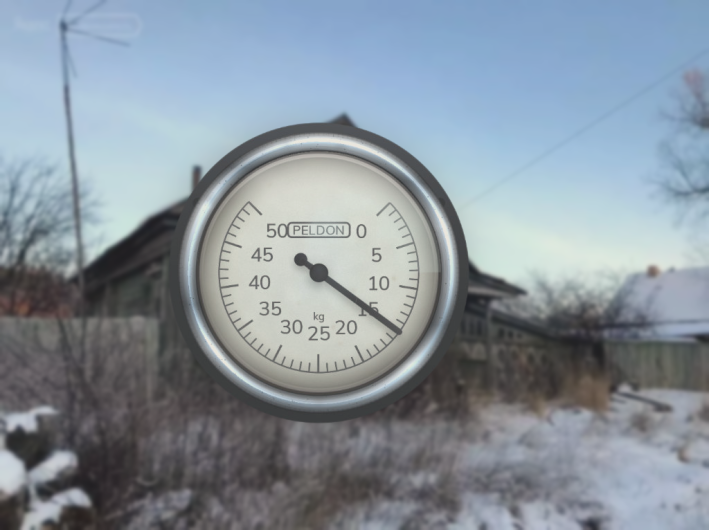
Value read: 15 kg
